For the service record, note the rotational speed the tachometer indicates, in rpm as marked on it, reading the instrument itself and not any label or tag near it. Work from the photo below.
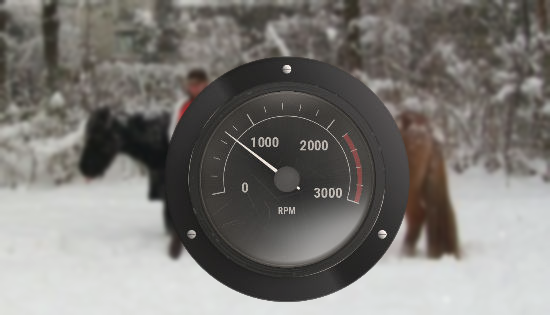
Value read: 700 rpm
